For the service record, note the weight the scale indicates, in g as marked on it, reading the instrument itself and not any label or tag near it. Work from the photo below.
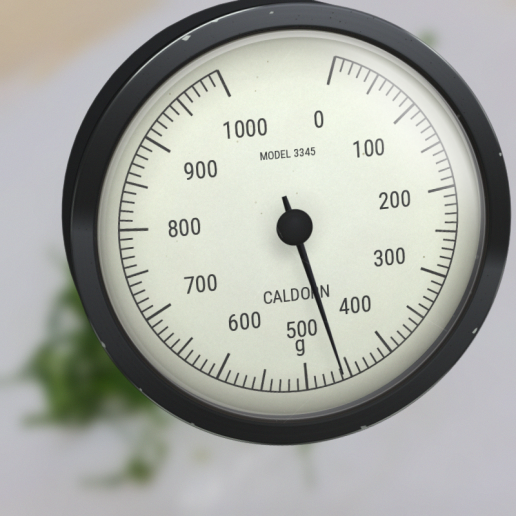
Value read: 460 g
